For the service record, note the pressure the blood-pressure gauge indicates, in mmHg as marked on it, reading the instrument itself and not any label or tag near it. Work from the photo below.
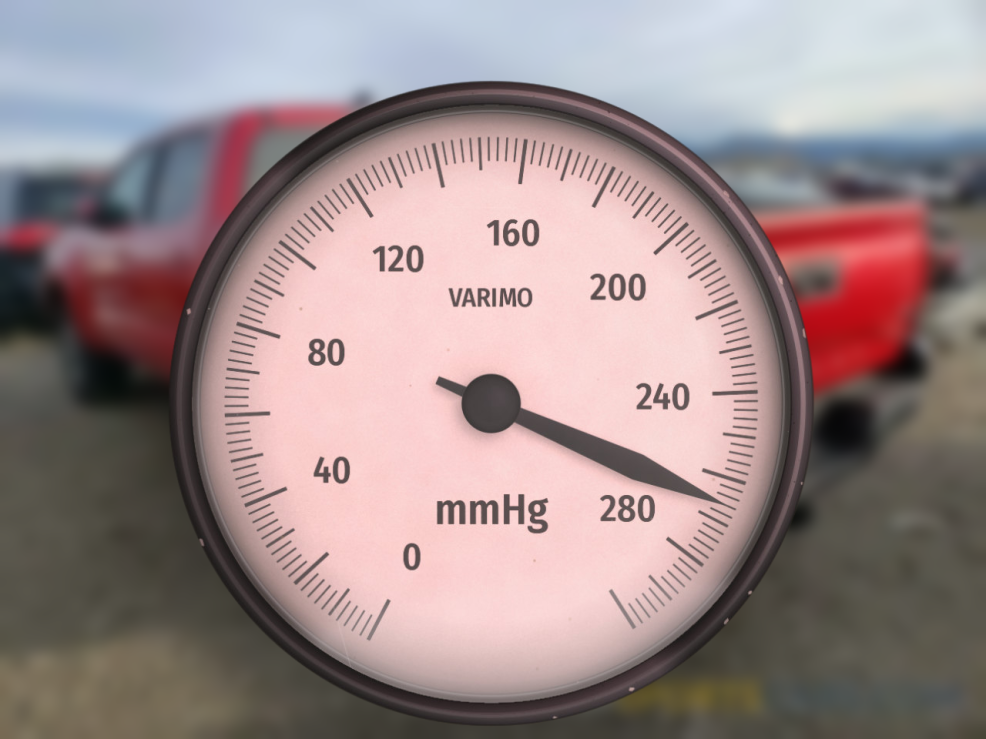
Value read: 266 mmHg
